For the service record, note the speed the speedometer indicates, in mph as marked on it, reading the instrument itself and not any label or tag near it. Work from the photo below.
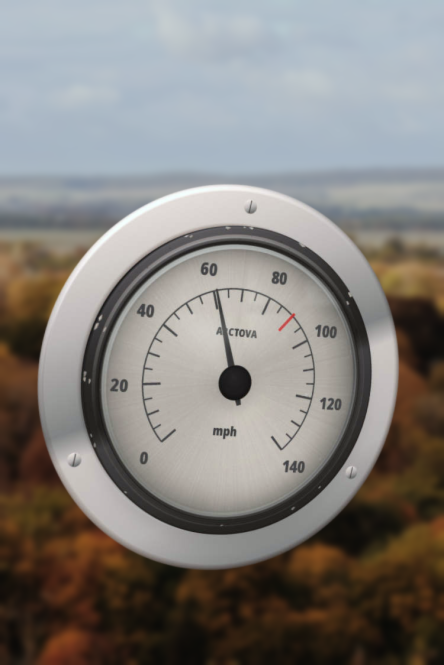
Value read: 60 mph
